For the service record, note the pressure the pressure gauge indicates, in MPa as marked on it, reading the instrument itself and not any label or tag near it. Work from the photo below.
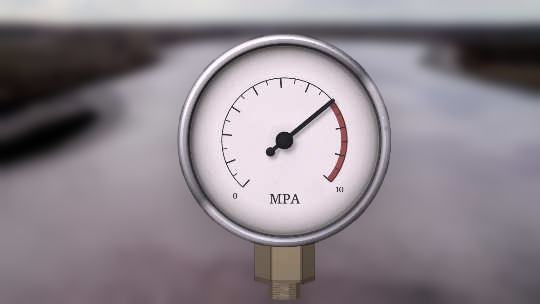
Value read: 7 MPa
